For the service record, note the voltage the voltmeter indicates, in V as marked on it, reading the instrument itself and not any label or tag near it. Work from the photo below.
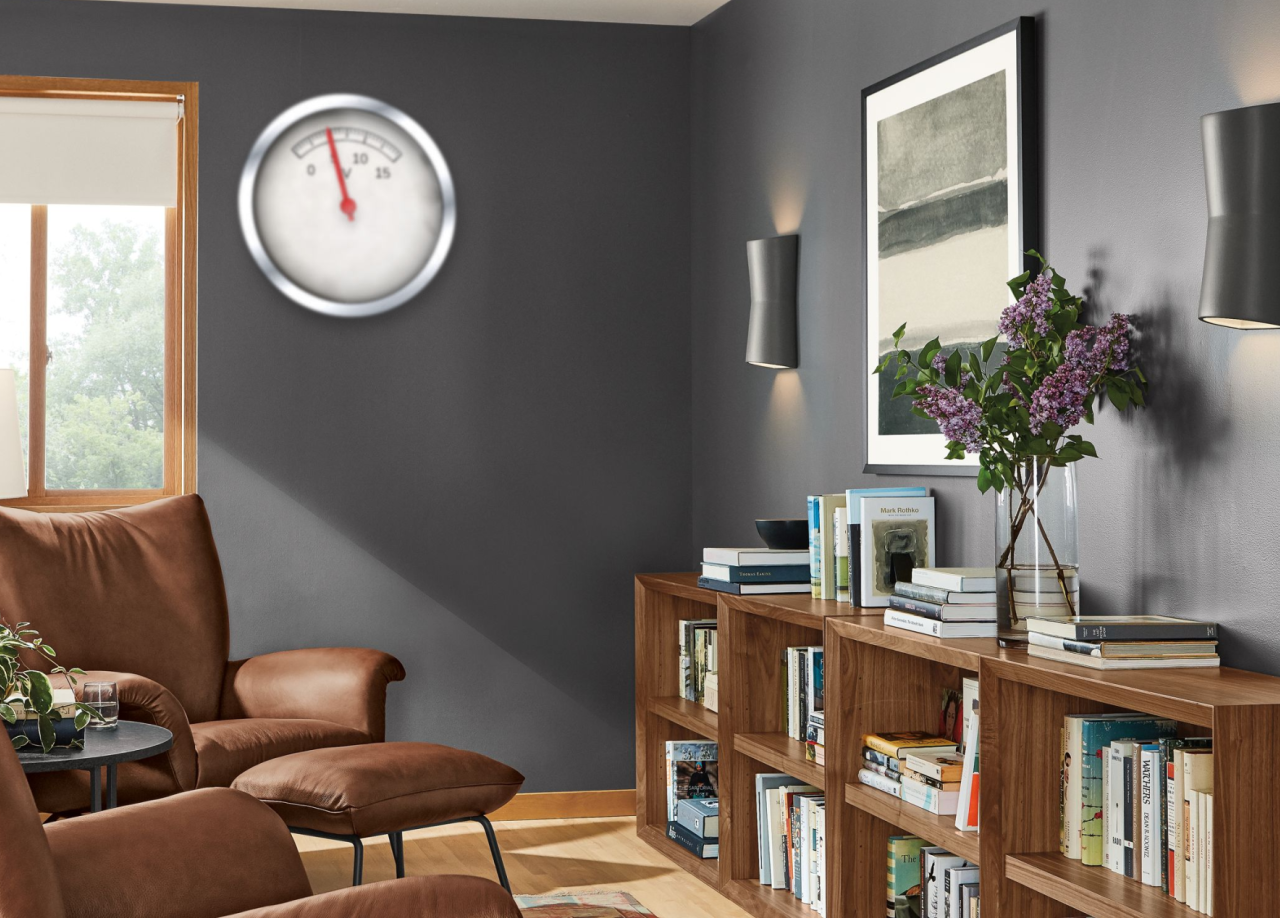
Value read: 5 V
